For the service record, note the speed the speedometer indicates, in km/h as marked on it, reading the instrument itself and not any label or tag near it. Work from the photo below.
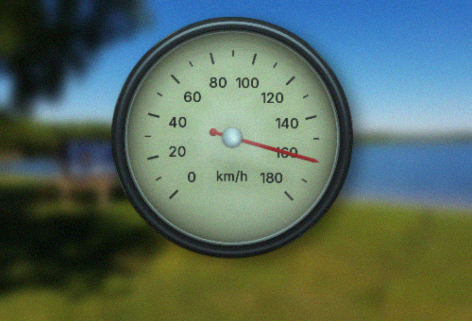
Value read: 160 km/h
